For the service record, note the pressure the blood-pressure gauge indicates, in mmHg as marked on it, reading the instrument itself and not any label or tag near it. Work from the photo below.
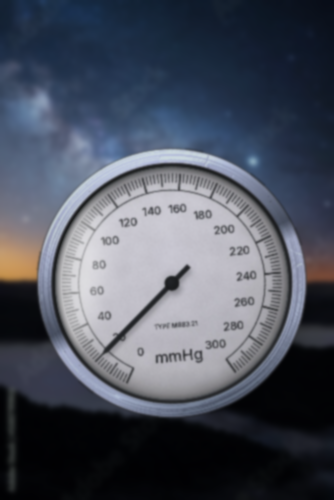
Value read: 20 mmHg
